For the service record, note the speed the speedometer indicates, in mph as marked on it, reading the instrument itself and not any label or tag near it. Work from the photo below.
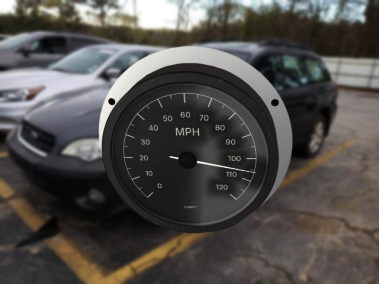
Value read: 105 mph
